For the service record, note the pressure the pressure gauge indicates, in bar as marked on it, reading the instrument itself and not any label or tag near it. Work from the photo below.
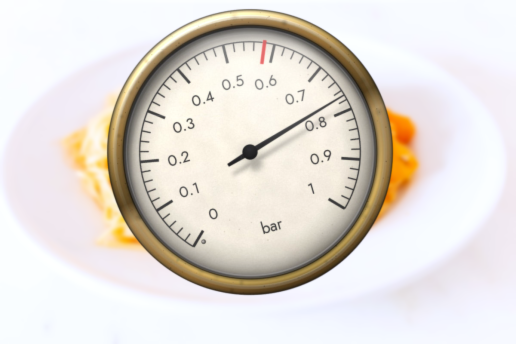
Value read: 0.77 bar
